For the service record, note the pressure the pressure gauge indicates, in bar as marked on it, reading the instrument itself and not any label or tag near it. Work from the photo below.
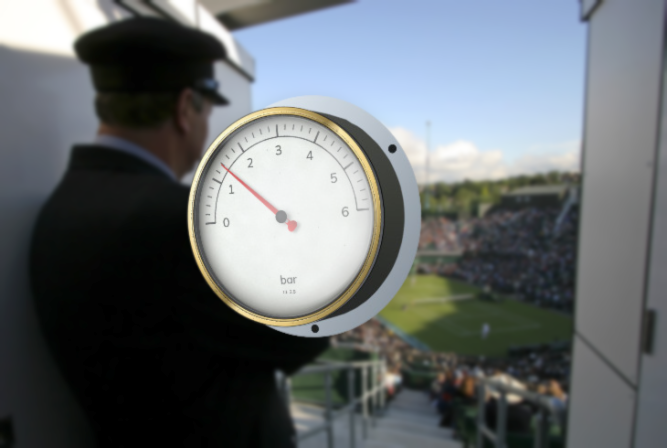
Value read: 1.4 bar
